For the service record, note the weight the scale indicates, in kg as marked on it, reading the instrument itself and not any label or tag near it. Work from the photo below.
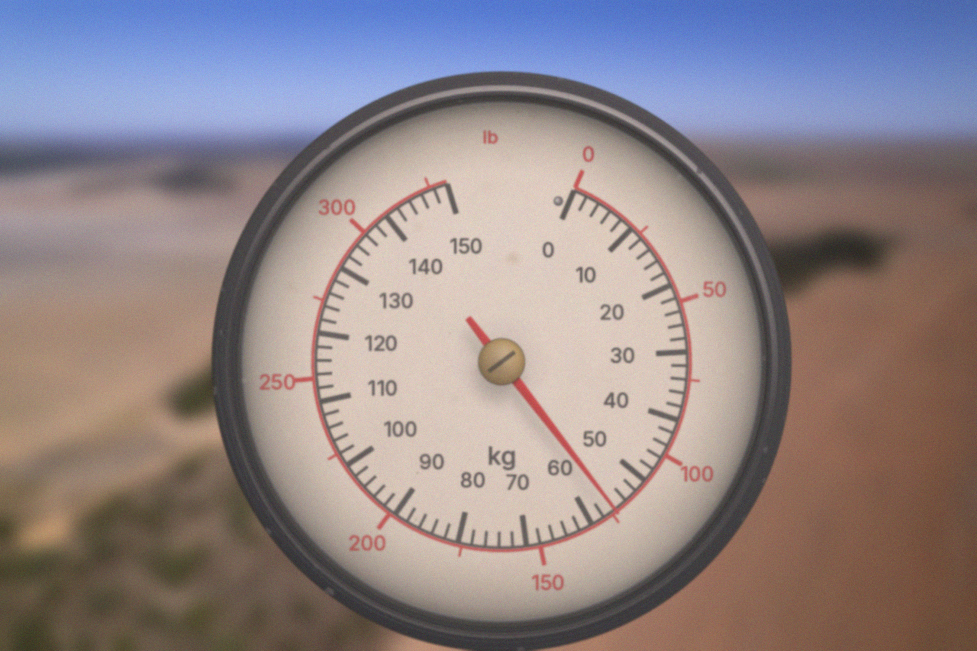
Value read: 56 kg
